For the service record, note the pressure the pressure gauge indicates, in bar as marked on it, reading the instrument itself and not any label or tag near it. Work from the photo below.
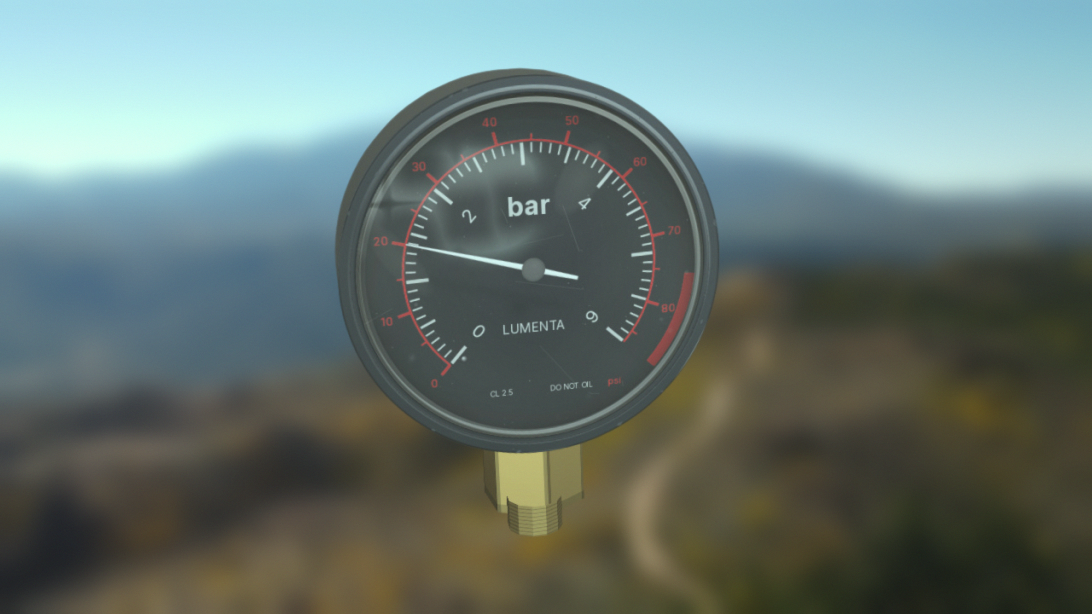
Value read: 1.4 bar
